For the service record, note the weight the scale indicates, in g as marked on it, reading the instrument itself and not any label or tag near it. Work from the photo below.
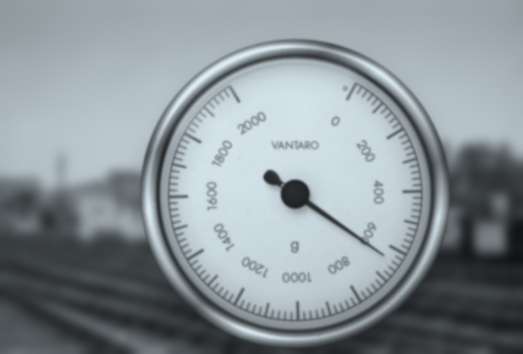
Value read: 640 g
